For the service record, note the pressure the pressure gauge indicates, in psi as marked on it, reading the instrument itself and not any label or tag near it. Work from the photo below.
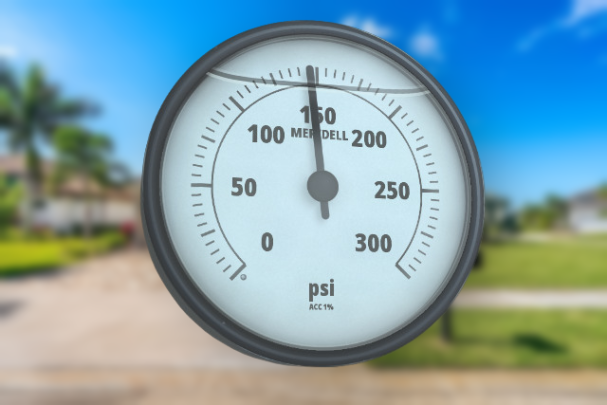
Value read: 145 psi
